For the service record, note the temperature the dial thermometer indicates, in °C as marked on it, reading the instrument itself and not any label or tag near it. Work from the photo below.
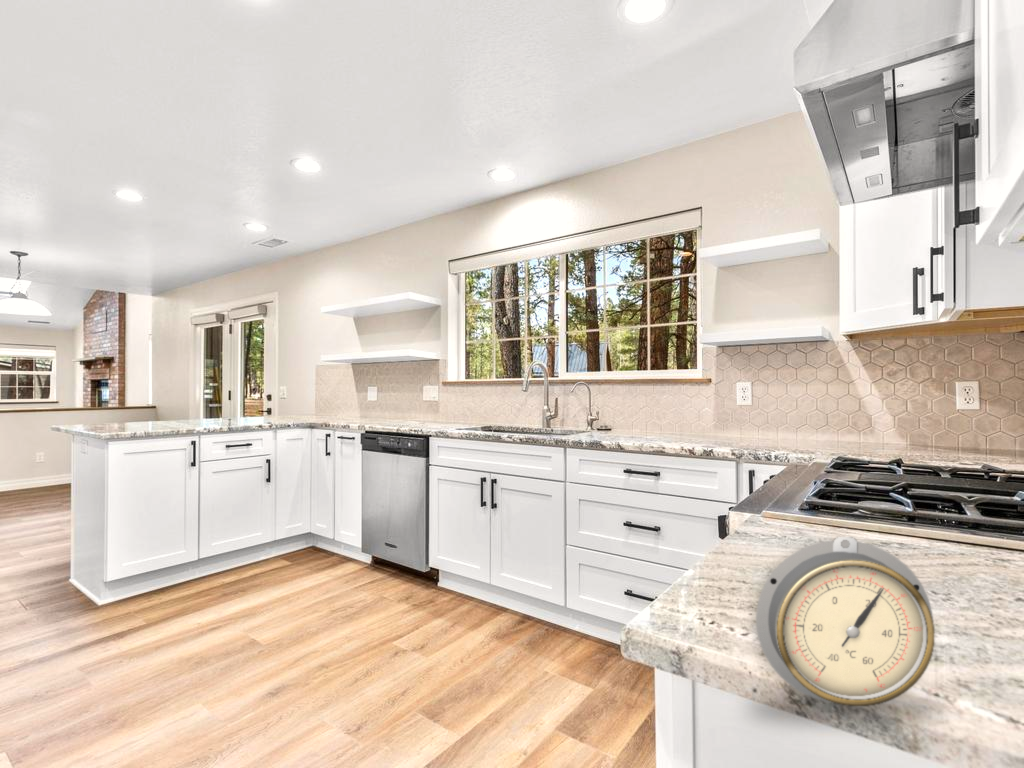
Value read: 20 °C
